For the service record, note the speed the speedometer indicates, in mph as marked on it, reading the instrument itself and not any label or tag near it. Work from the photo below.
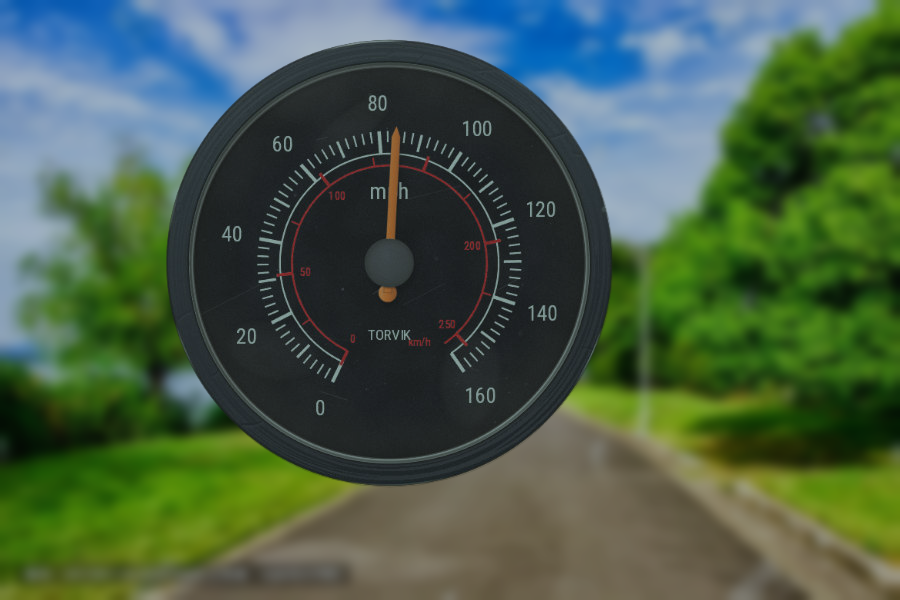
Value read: 84 mph
